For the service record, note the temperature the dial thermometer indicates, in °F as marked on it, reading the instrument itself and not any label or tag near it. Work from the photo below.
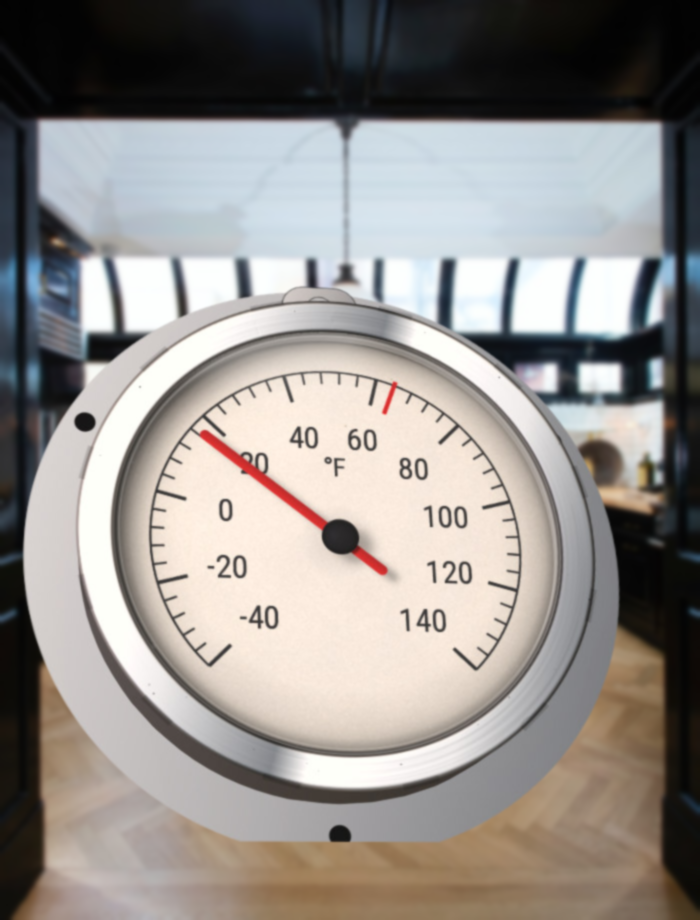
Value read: 16 °F
